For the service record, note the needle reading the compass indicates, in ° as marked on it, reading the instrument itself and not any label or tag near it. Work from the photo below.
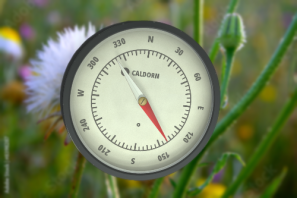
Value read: 140 °
